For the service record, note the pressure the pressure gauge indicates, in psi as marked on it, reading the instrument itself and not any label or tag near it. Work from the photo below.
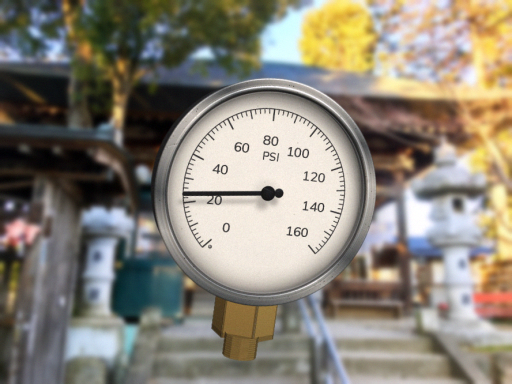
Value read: 24 psi
